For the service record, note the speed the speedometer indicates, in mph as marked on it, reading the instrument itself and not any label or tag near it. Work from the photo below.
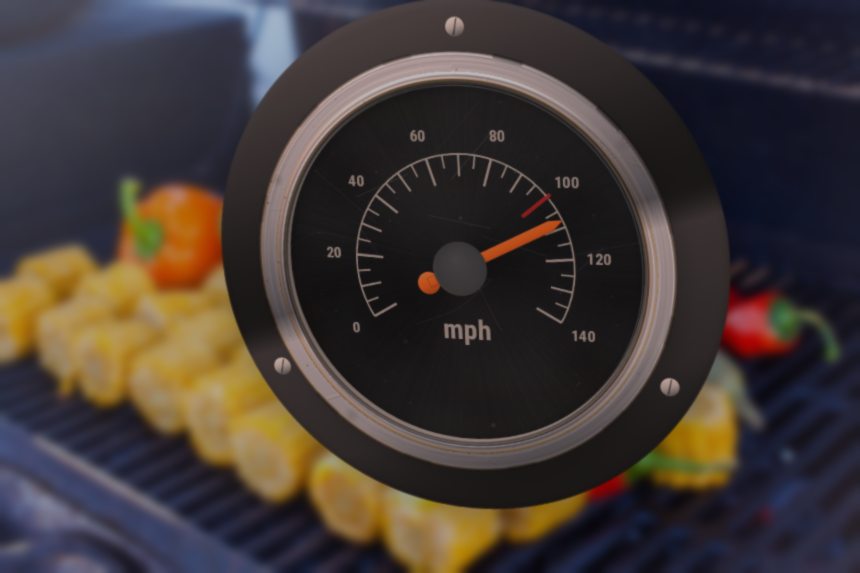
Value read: 107.5 mph
